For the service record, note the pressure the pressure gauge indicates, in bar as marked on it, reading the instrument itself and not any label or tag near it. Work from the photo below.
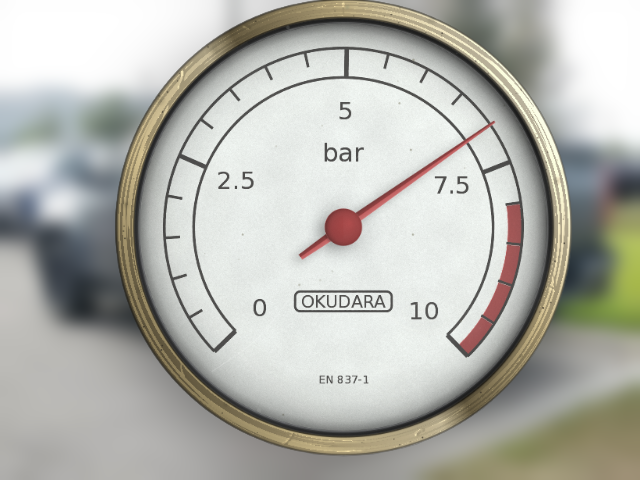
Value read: 7 bar
